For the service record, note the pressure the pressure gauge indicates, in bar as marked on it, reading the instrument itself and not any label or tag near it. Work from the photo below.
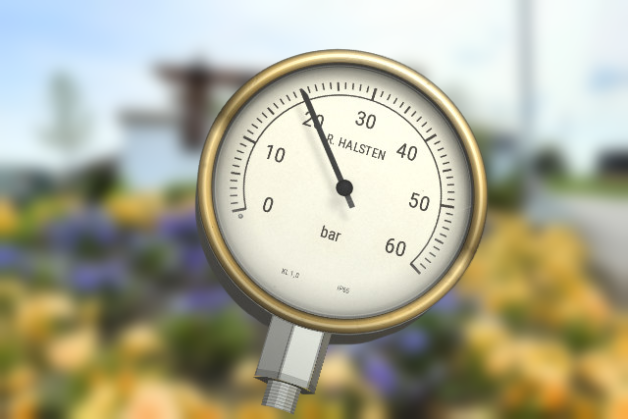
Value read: 20 bar
